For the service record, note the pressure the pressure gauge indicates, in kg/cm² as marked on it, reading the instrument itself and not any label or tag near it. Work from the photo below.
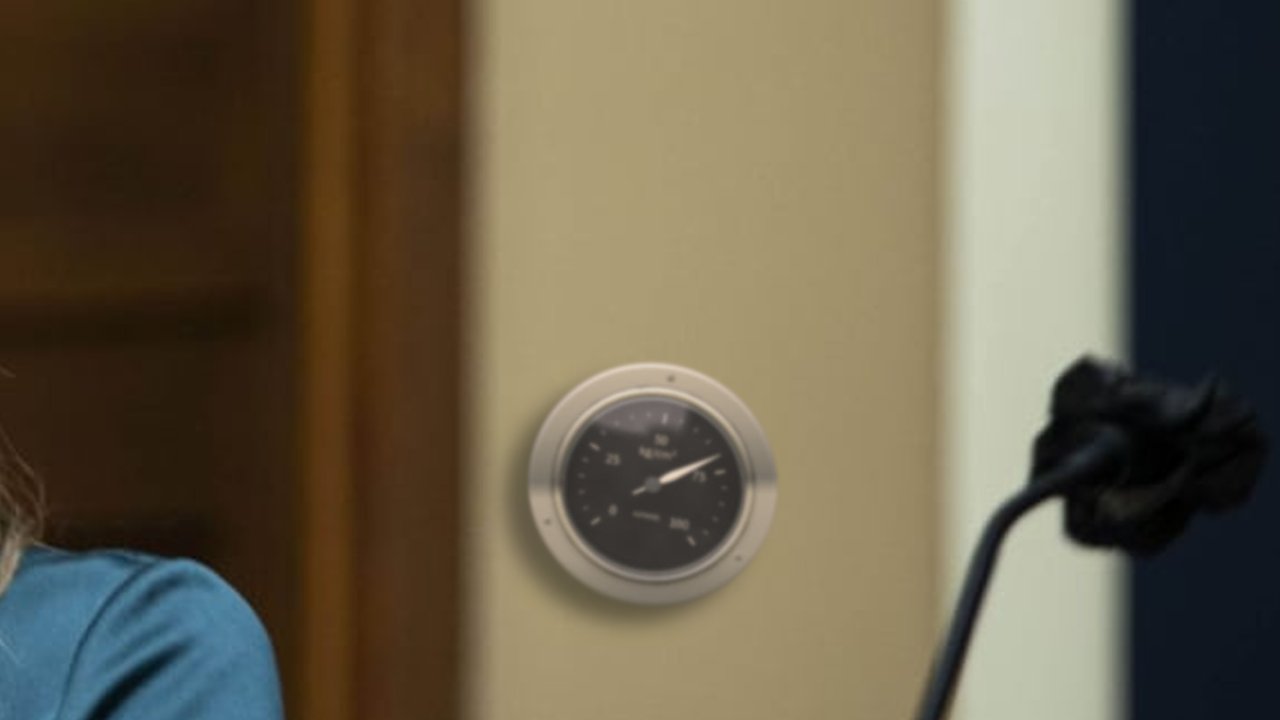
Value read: 70 kg/cm²
